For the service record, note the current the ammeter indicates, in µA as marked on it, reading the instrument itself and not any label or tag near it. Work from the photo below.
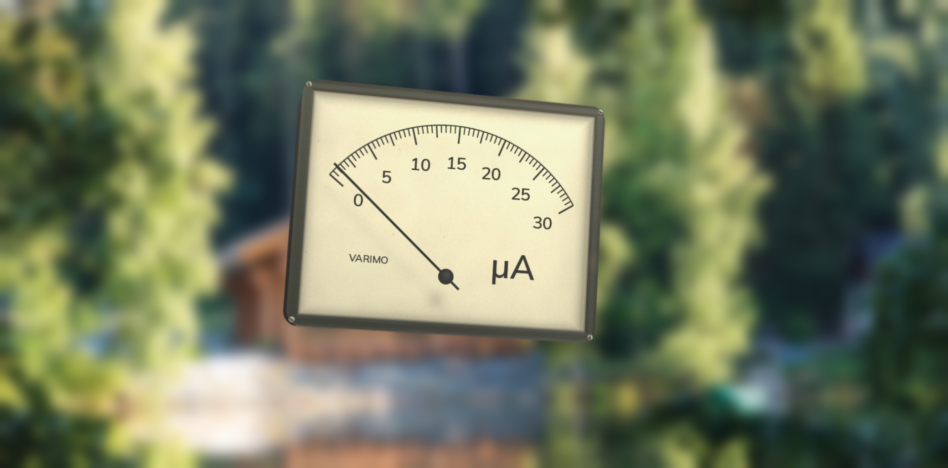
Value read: 1 µA
